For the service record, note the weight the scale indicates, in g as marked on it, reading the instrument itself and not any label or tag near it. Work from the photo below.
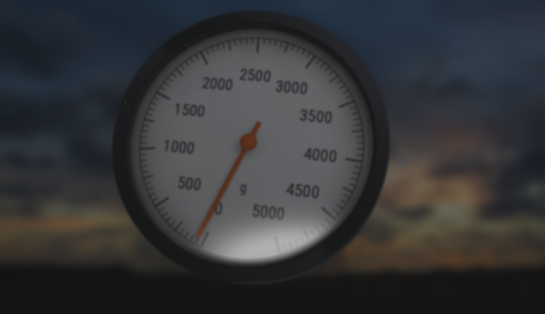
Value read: 50 g
